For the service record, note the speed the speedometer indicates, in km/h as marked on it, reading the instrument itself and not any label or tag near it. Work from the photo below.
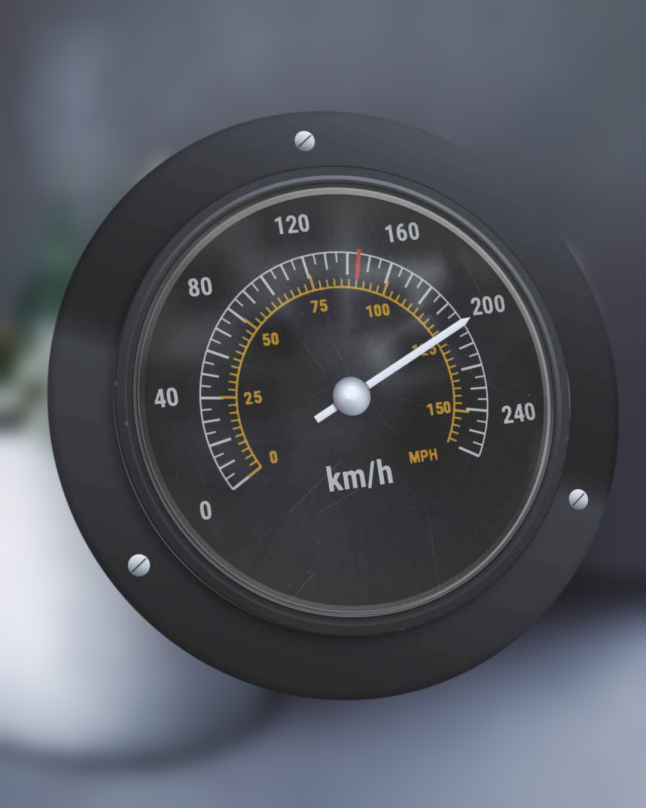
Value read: 200 km/h
